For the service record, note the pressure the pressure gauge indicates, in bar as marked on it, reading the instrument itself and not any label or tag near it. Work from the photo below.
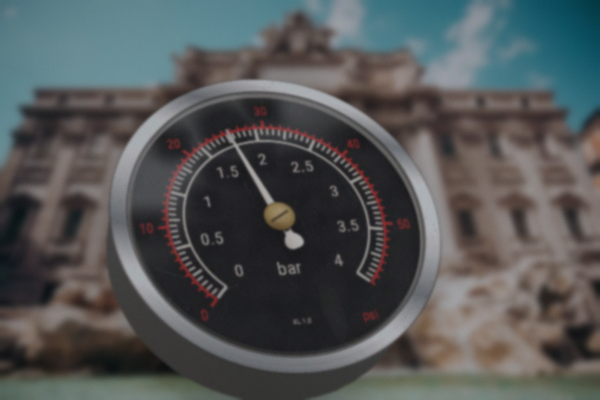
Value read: 1.75 bar
